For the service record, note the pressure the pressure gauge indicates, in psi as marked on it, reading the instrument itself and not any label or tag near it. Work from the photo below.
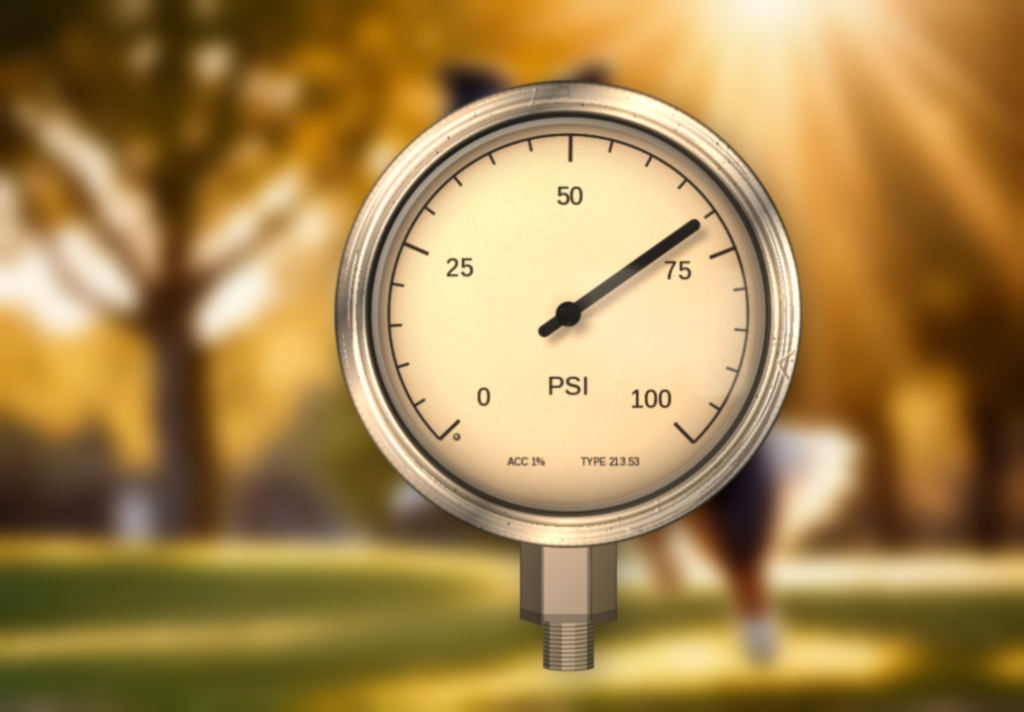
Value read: 70 psi
